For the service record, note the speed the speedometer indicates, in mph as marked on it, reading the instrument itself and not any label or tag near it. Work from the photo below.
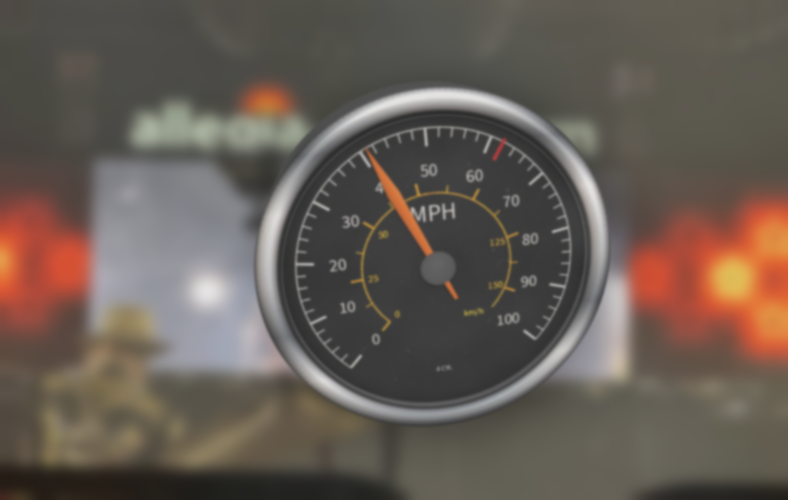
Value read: 41 mph
